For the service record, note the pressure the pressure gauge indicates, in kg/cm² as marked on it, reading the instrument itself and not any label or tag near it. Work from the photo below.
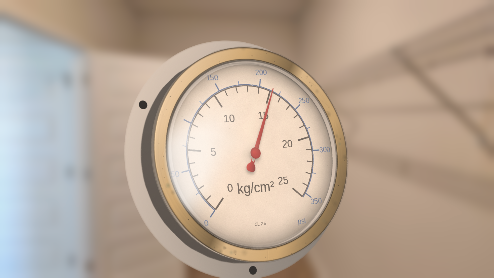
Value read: 15 kg/cm²
